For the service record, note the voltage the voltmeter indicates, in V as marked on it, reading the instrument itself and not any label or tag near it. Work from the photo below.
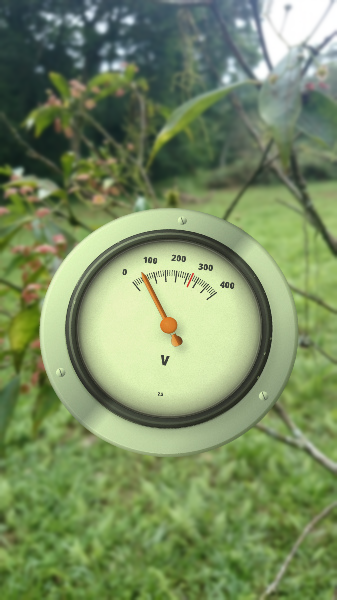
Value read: 50 V
